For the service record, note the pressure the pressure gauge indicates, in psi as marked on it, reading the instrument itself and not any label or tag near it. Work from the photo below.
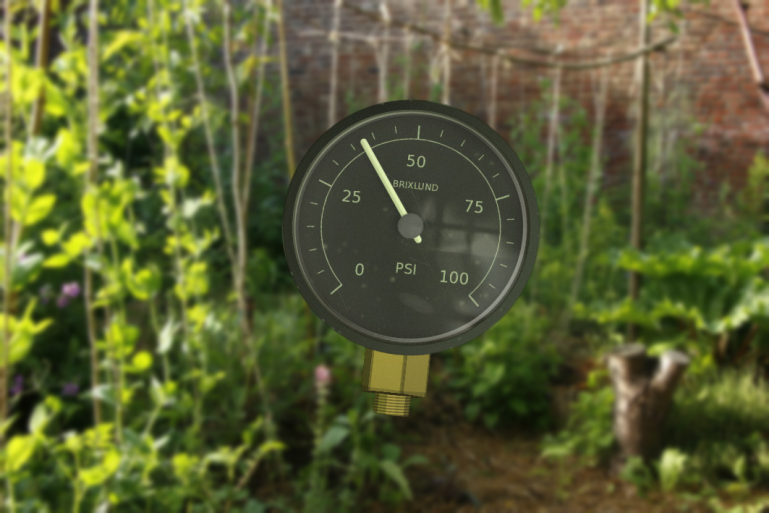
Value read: 37.5 psi
